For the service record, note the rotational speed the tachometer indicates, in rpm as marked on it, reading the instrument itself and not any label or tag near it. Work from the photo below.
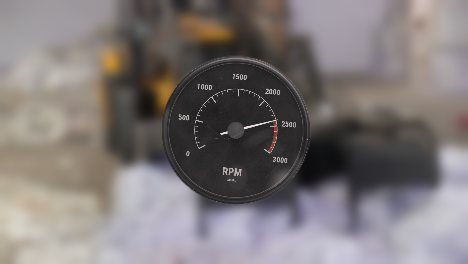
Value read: 2400 rpm
